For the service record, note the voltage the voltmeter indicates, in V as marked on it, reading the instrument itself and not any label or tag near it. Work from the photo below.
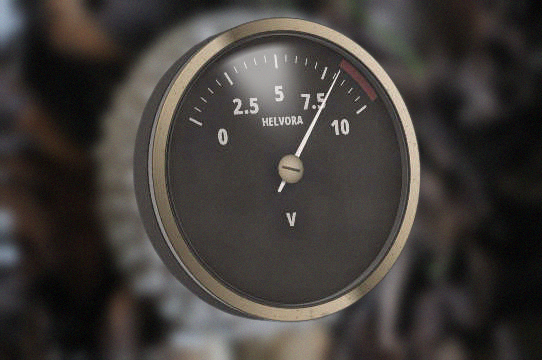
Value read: 8 V
